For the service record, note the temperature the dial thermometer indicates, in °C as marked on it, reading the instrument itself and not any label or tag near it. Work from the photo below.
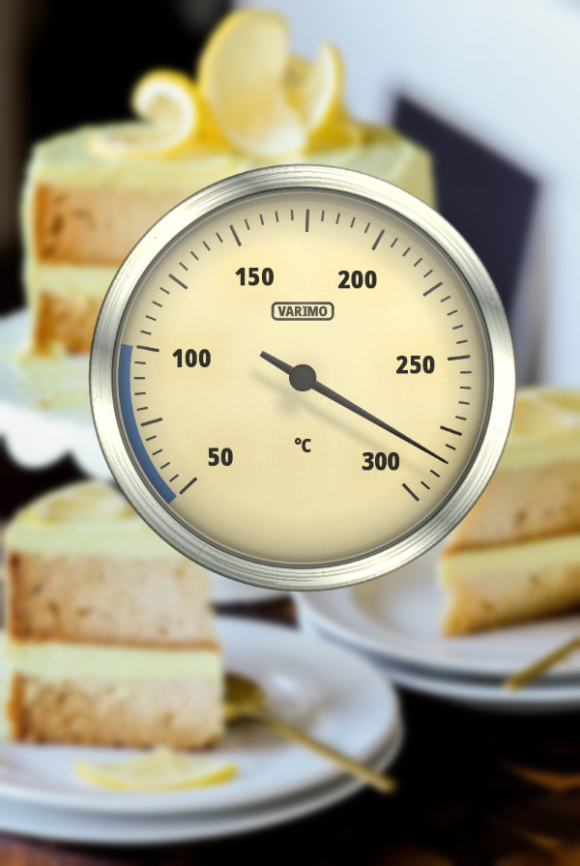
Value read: 285 °C
